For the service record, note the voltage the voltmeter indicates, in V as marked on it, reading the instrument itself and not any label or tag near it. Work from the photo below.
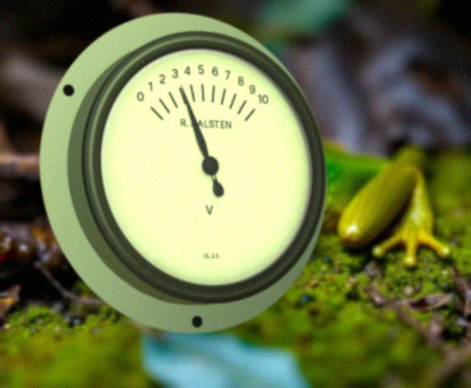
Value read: 3 V
